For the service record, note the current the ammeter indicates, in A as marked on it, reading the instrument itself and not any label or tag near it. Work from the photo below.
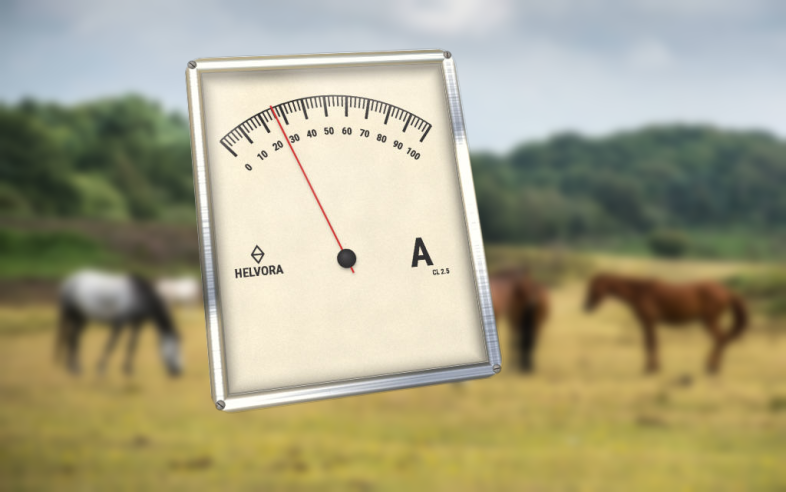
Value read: 26 A
